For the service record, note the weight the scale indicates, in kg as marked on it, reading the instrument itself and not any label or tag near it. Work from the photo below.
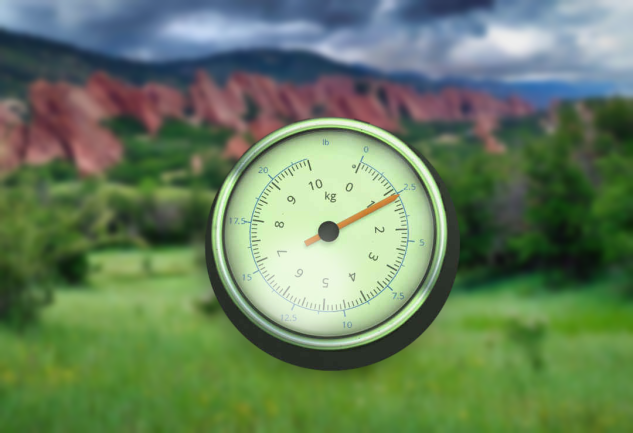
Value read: 1.2 kg
